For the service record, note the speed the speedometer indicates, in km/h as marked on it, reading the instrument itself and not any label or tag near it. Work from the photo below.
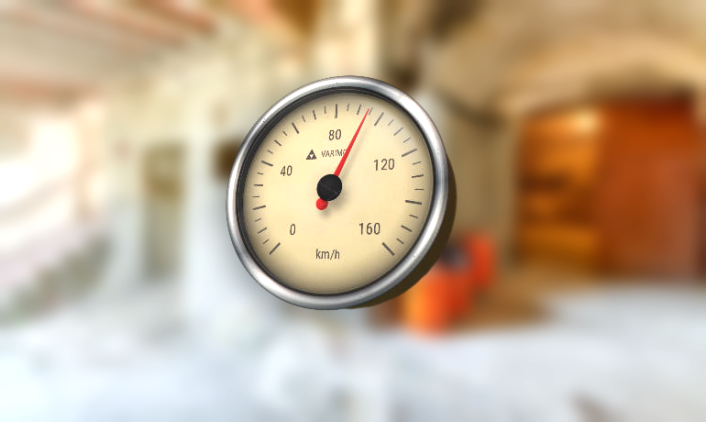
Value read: 95 km/h
